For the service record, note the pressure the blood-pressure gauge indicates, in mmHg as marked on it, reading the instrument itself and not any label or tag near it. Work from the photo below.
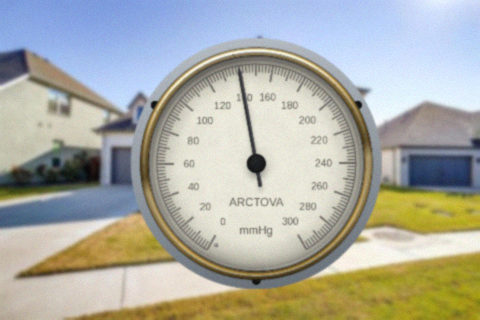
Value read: 140 mmHg
